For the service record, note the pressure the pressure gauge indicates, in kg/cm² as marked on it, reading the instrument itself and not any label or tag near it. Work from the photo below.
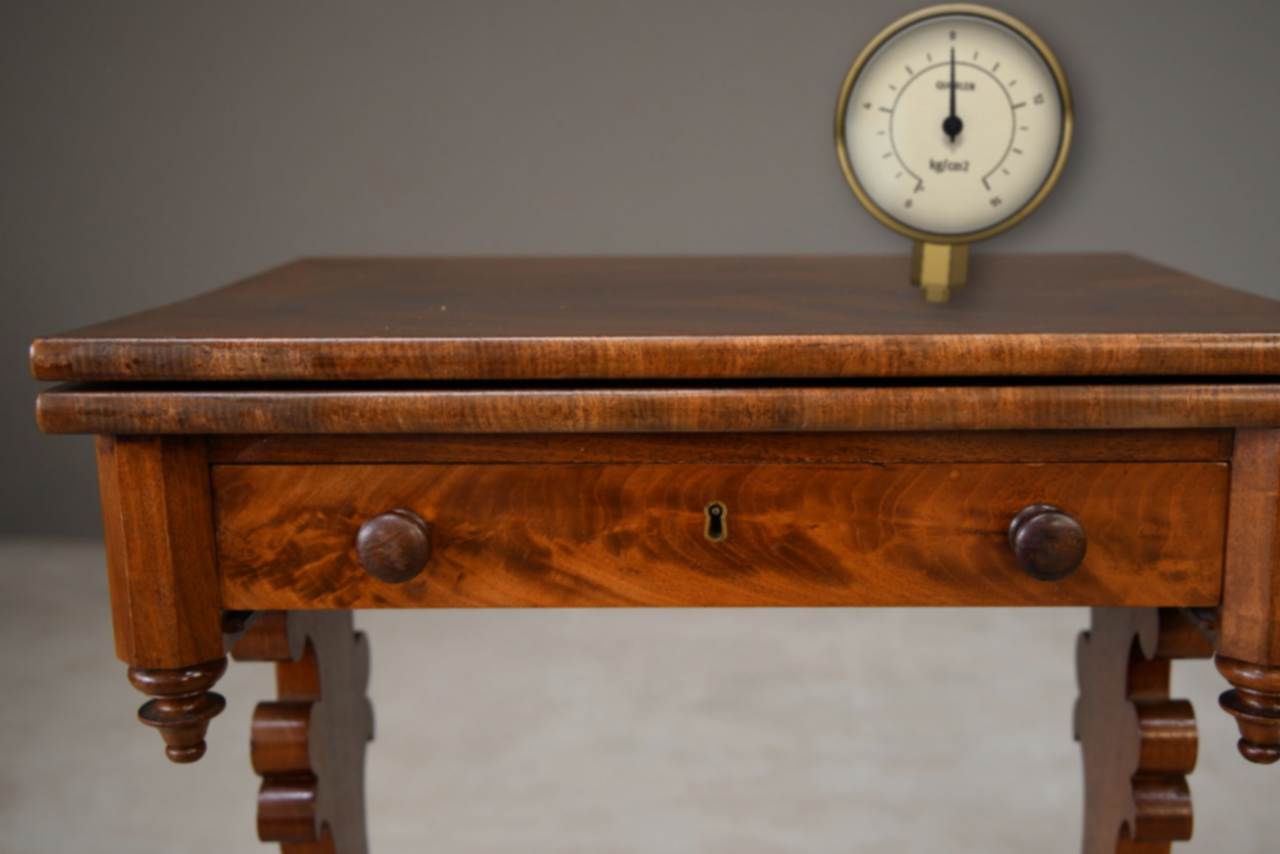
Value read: 8 kg/cm²
